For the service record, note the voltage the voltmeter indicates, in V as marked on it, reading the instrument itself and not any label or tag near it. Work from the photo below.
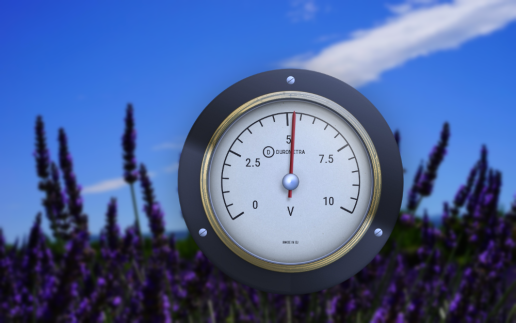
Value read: 5.25 V
